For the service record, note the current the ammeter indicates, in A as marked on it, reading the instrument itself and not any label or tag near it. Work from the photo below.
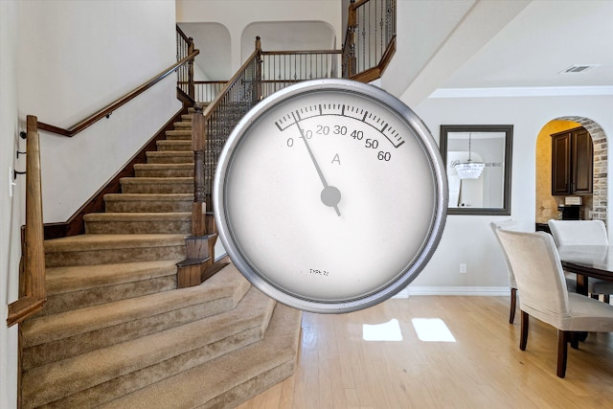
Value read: 8 A
